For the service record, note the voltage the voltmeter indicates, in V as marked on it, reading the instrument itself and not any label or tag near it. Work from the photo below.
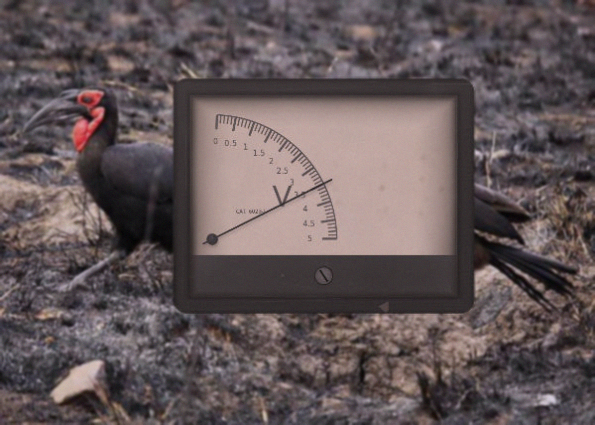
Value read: 3.5 V
